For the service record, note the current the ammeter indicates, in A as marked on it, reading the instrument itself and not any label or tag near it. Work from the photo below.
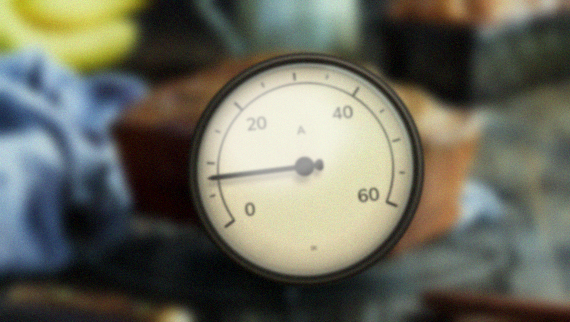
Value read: 7.5 A
